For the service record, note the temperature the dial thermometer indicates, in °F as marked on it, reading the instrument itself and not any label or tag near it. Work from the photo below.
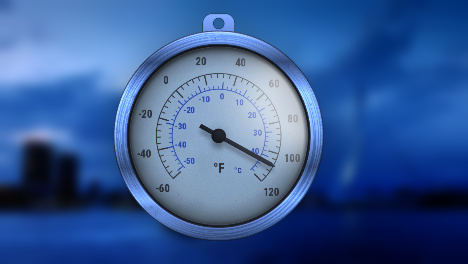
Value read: 108 °F
